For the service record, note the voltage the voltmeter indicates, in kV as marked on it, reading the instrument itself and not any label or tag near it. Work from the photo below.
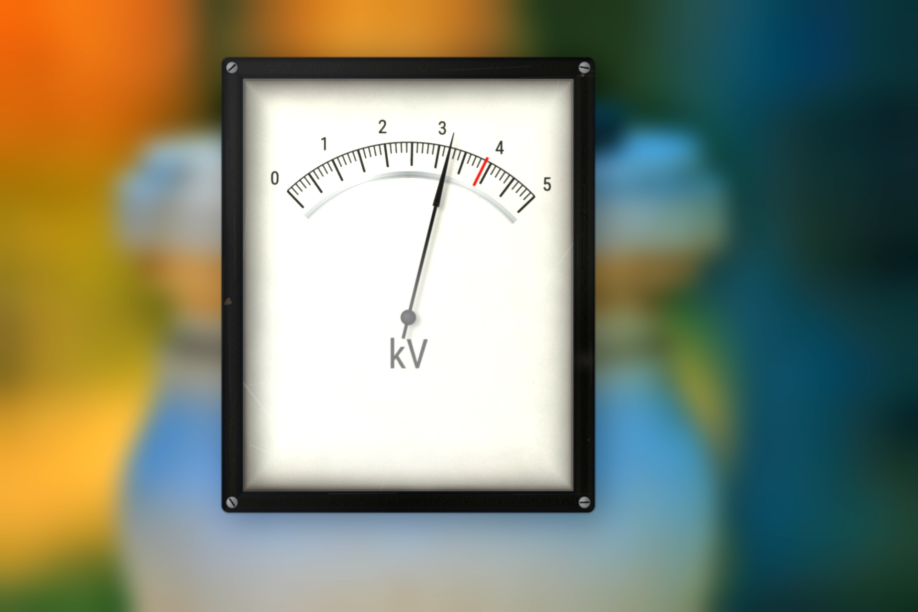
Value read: 3.2 kV
